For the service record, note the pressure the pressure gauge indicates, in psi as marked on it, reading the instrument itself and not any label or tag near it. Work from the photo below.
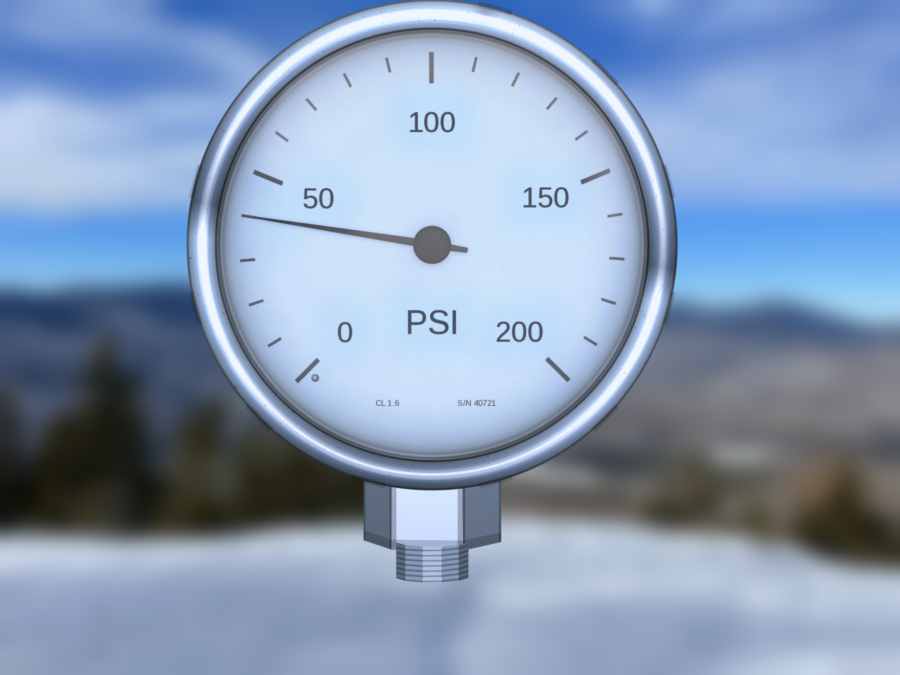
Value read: 40 psi
